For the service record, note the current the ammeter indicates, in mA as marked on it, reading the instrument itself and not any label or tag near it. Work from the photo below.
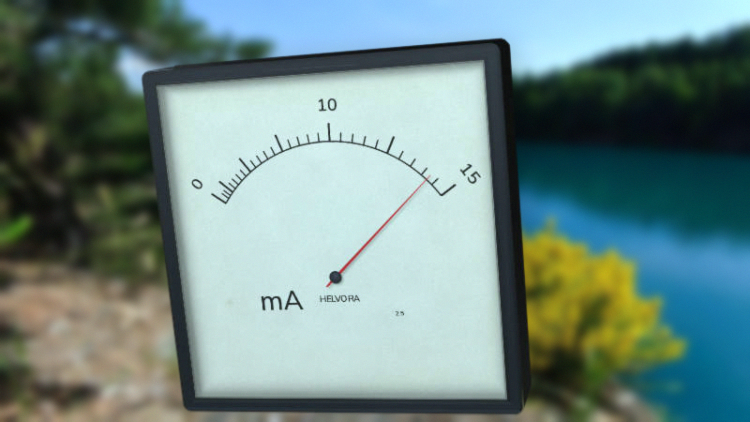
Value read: 14.25 mA
